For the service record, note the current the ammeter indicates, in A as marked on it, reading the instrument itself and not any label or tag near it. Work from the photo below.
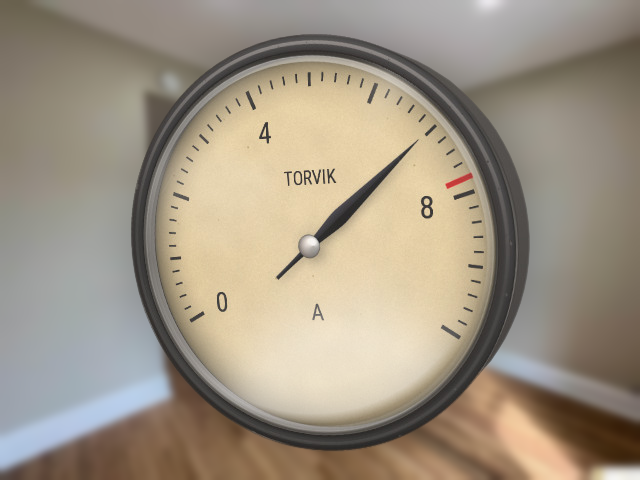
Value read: 7 A
